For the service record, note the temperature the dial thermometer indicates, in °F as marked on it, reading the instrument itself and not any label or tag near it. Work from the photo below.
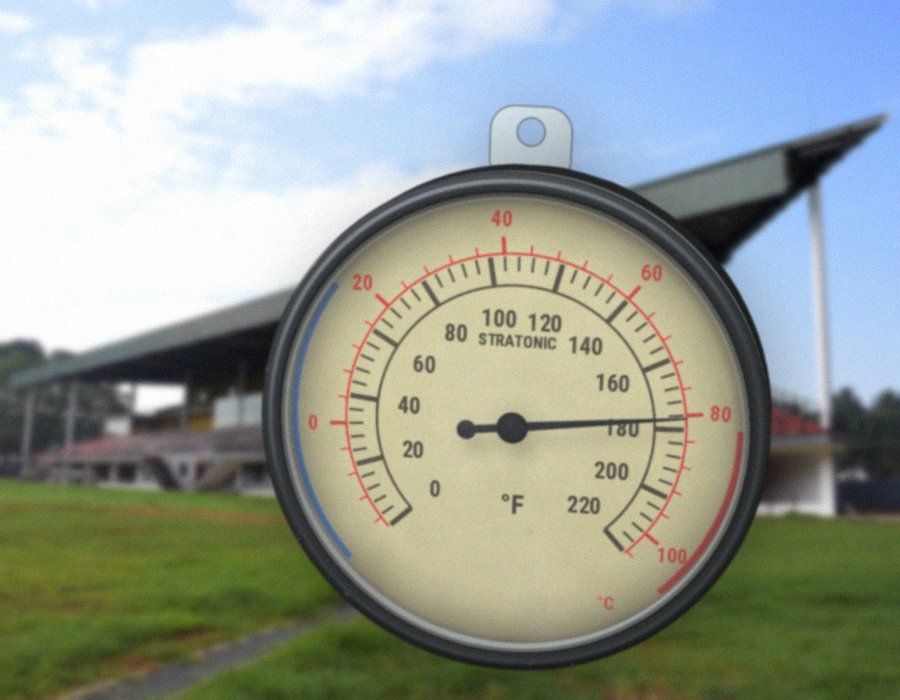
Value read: 176 °F
